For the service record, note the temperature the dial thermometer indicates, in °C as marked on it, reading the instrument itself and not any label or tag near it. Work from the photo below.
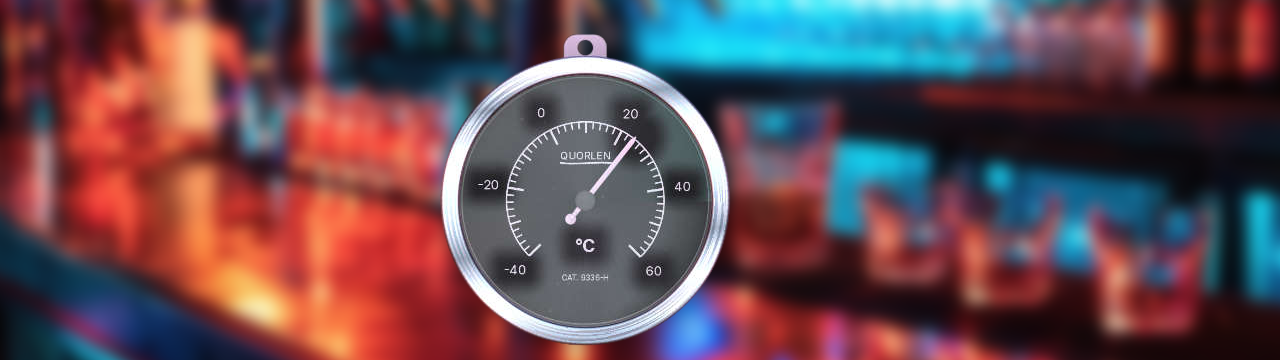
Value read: 24 °C
